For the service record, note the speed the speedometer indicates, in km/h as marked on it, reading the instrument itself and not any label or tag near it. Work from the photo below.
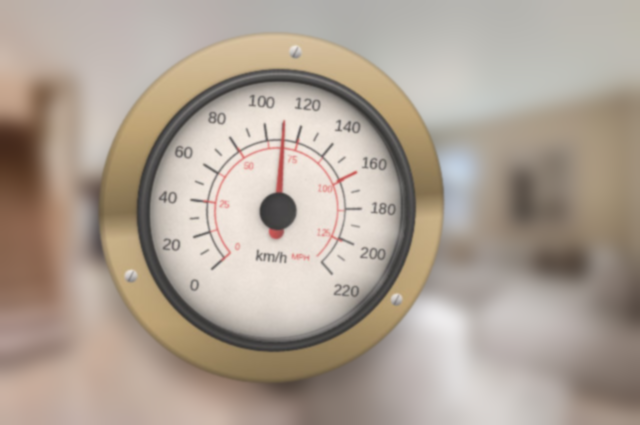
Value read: 110 km/h
